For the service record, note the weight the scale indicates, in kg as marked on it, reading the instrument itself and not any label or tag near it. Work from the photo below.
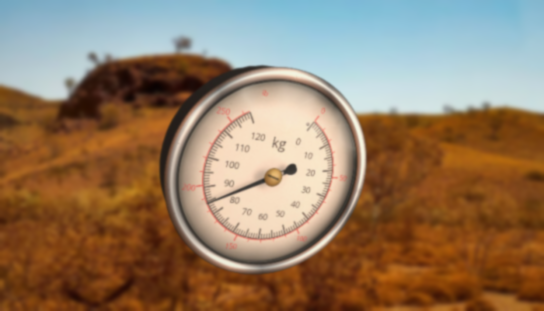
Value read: 85 kg
